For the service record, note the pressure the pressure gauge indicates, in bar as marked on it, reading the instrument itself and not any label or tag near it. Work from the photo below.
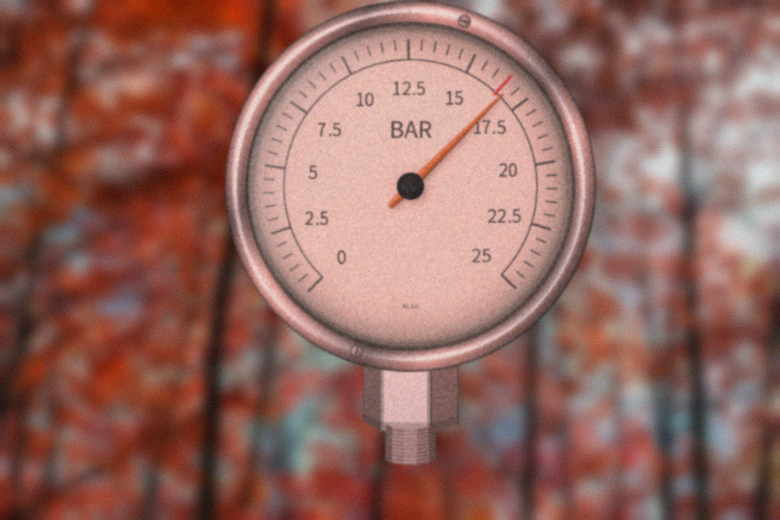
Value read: 16.75 bar
